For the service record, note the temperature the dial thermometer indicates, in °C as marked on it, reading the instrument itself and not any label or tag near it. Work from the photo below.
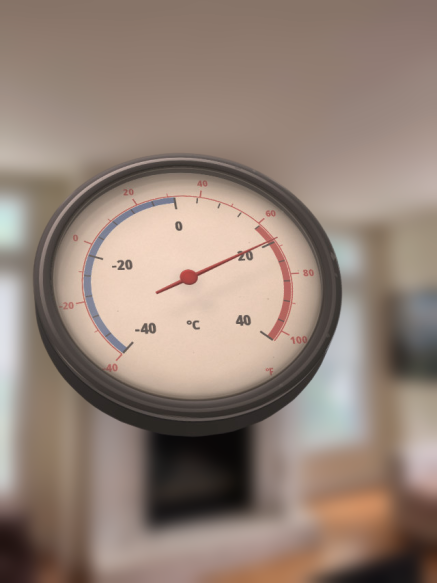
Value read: 20 °C
